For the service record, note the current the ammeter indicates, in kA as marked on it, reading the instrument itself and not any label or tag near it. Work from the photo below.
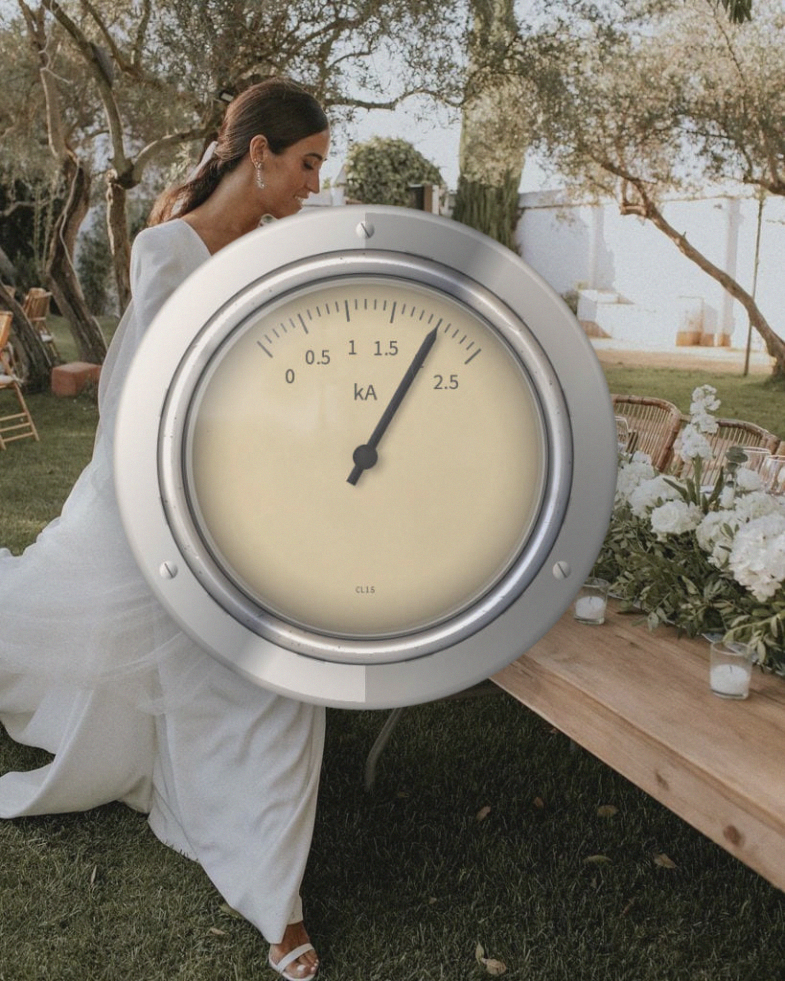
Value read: 2 kA
